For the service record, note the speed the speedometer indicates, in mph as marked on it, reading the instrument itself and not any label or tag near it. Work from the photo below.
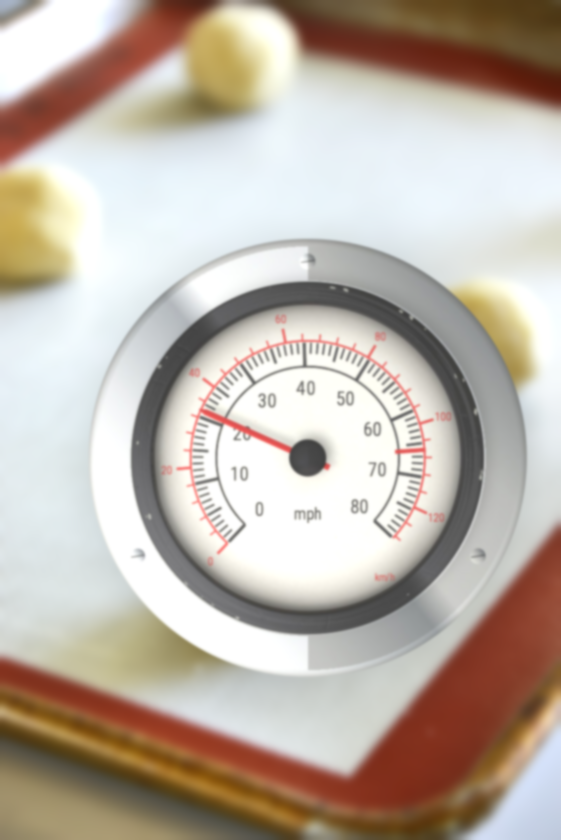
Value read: 21 mph
